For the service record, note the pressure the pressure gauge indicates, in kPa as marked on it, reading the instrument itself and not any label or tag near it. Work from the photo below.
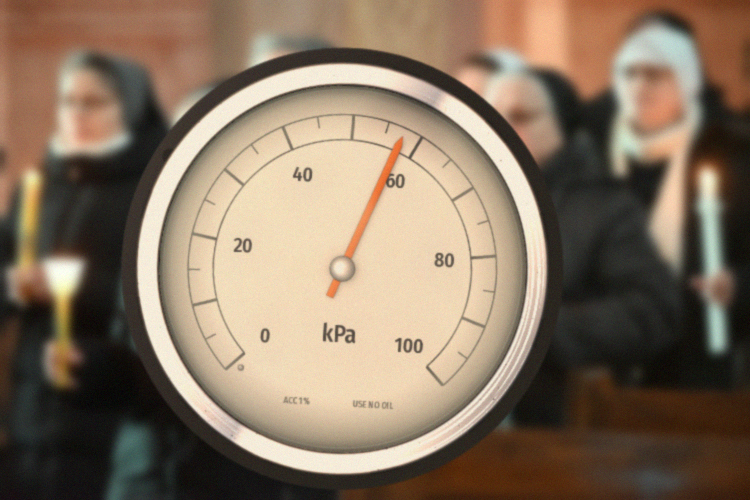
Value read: 57.5 kPa
